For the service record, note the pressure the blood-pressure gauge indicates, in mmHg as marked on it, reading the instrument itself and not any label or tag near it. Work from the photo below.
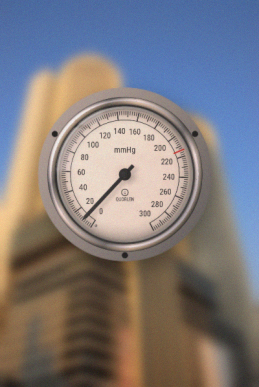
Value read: 10 mmHg
